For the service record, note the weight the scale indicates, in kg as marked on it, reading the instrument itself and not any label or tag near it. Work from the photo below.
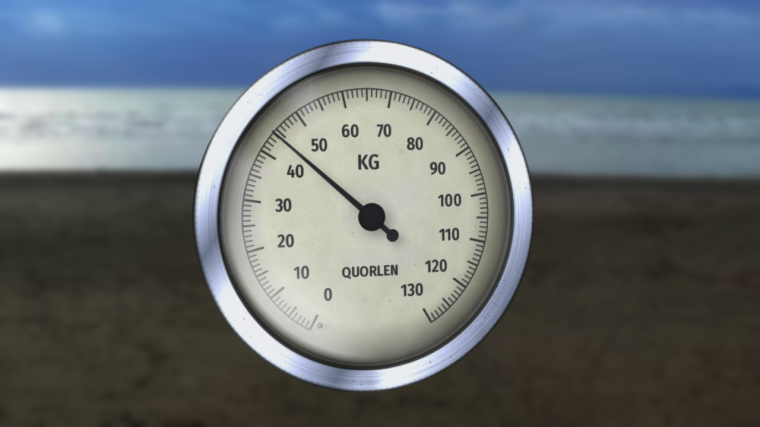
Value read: 44 kg
